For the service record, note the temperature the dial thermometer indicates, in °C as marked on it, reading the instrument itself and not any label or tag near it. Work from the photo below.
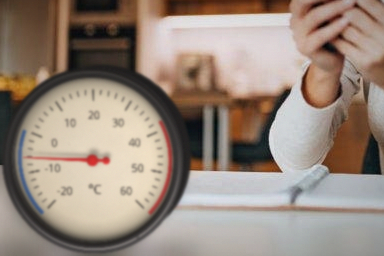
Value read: -6 °C
